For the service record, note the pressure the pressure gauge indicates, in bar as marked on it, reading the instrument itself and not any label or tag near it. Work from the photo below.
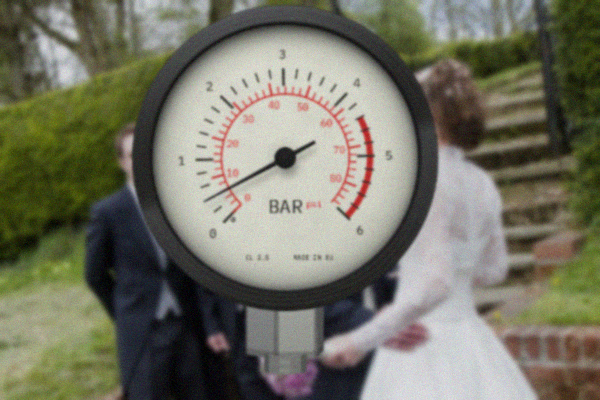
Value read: 0.4 bar
